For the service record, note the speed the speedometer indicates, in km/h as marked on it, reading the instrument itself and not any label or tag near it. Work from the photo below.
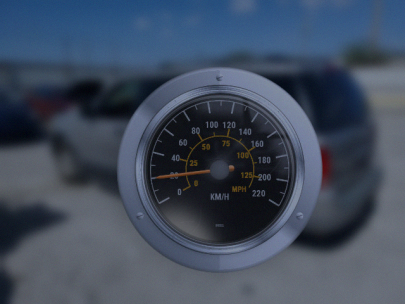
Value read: 20 km/h
